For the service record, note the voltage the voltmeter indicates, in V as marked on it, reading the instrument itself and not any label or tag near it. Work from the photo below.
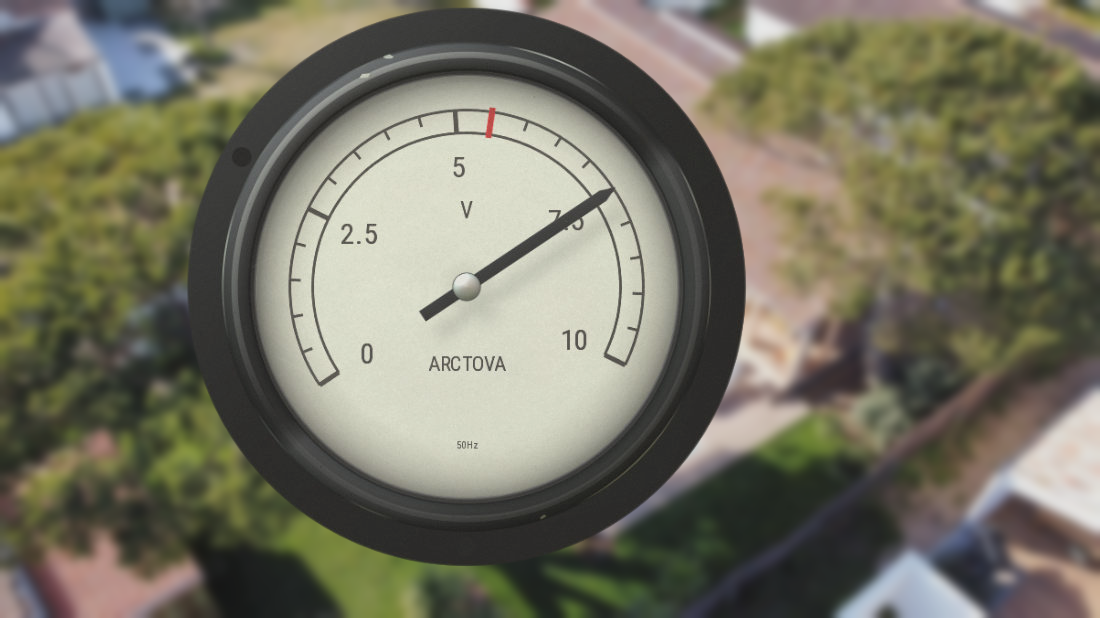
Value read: 7.5 V
